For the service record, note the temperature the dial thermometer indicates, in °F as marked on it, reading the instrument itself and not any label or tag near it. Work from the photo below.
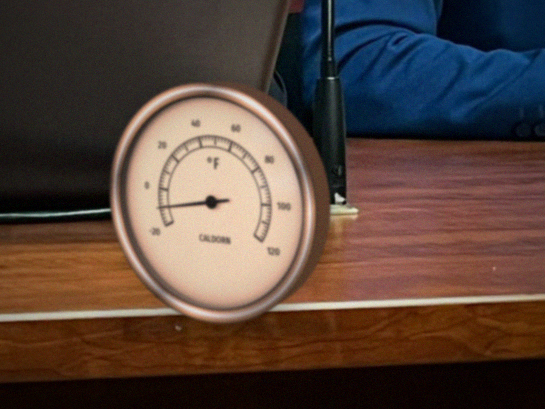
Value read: -10 °F
